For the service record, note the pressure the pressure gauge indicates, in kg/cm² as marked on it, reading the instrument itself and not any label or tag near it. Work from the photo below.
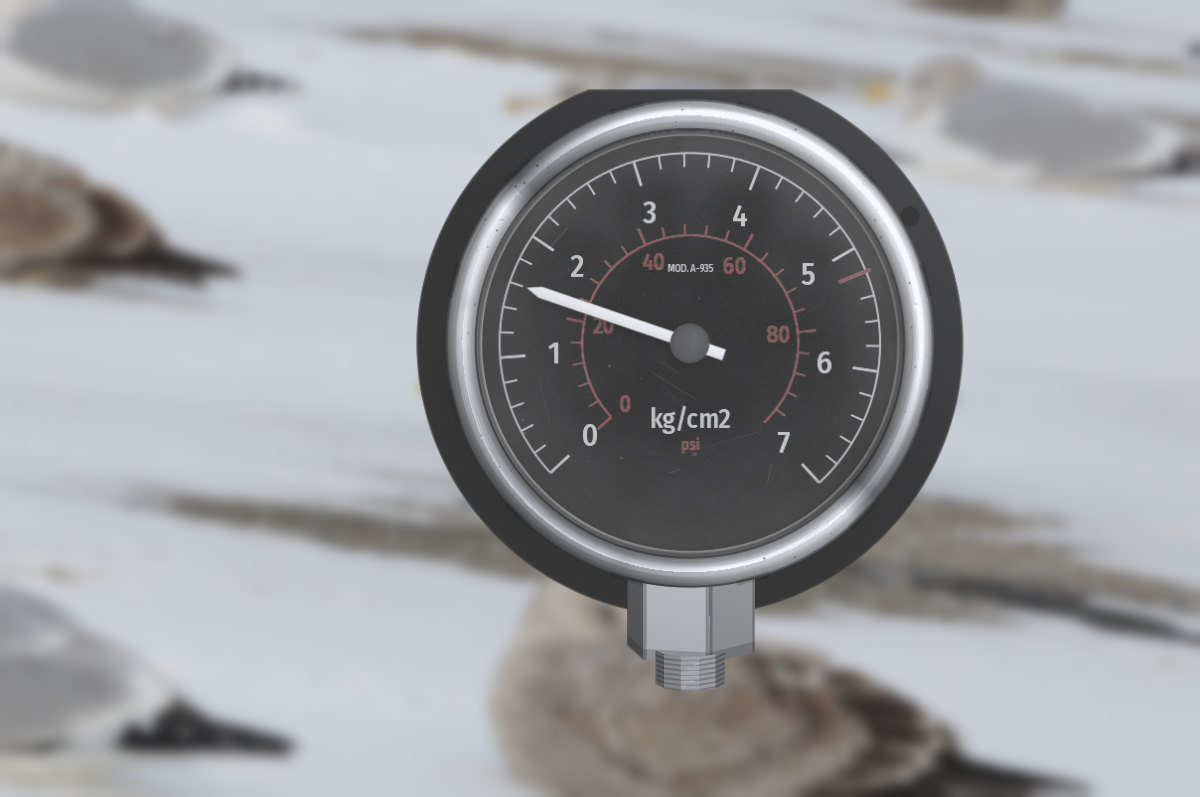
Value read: 1.6 kg/cm²
